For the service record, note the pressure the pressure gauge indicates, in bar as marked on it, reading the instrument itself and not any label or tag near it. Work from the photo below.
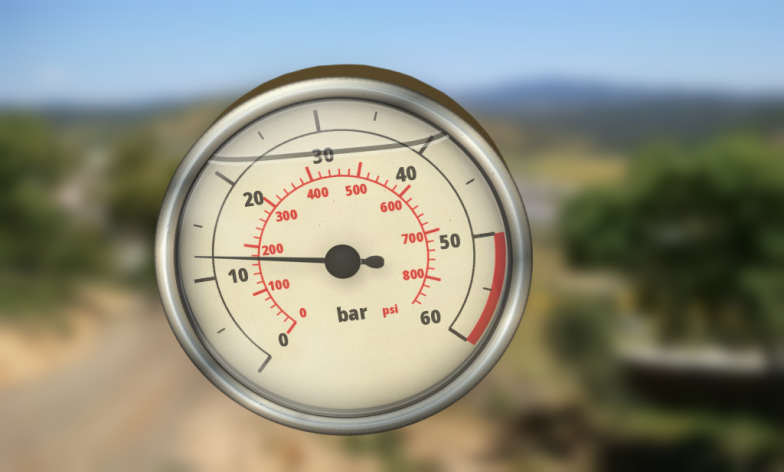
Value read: 12.5 bar
